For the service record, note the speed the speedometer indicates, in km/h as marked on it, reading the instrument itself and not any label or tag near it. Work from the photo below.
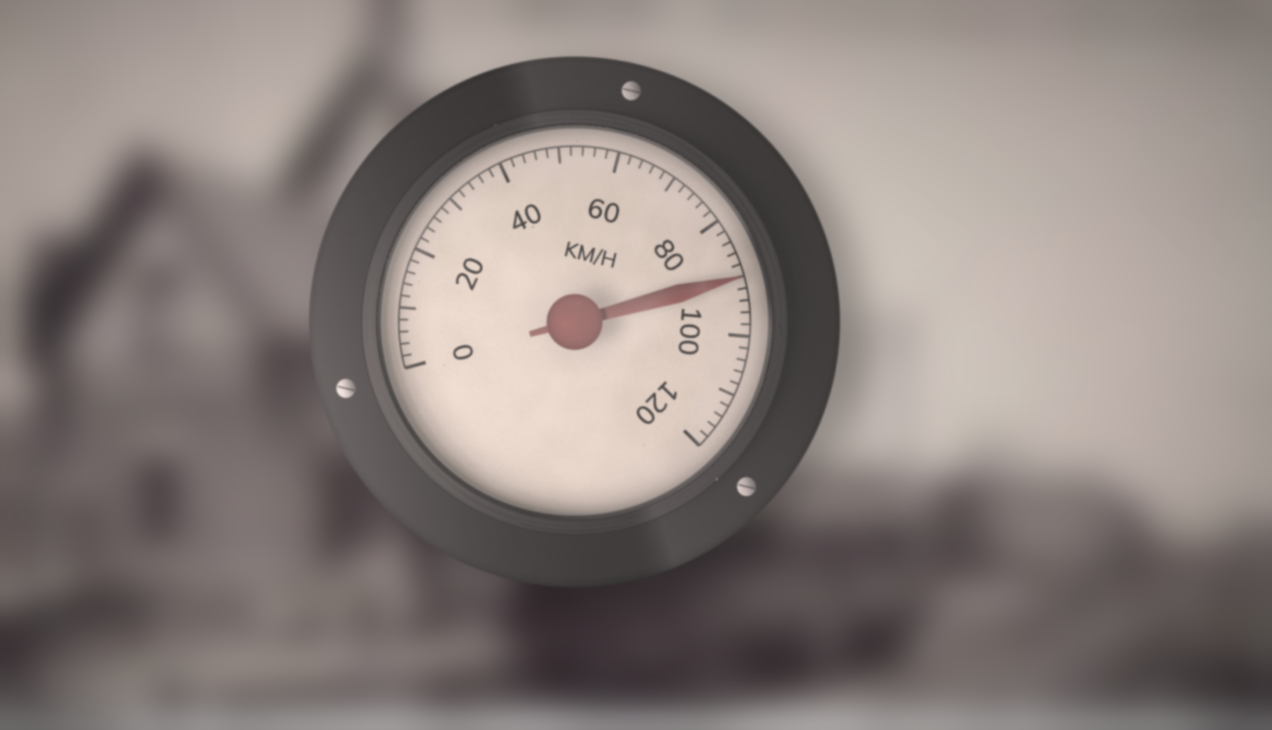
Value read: 90 km/h
